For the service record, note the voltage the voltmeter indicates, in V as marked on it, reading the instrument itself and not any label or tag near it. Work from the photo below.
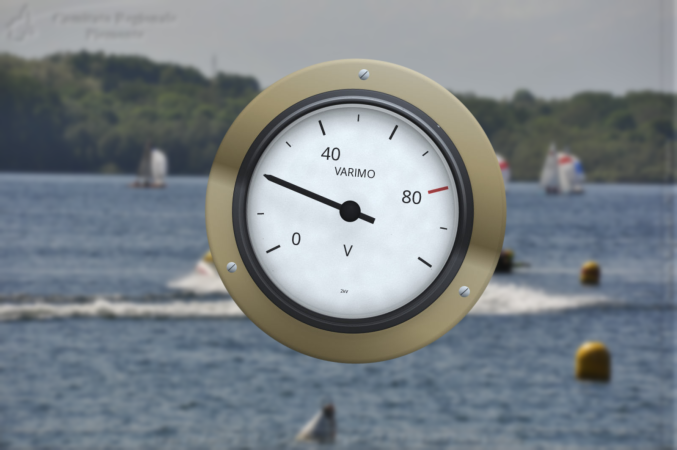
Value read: 20 V
